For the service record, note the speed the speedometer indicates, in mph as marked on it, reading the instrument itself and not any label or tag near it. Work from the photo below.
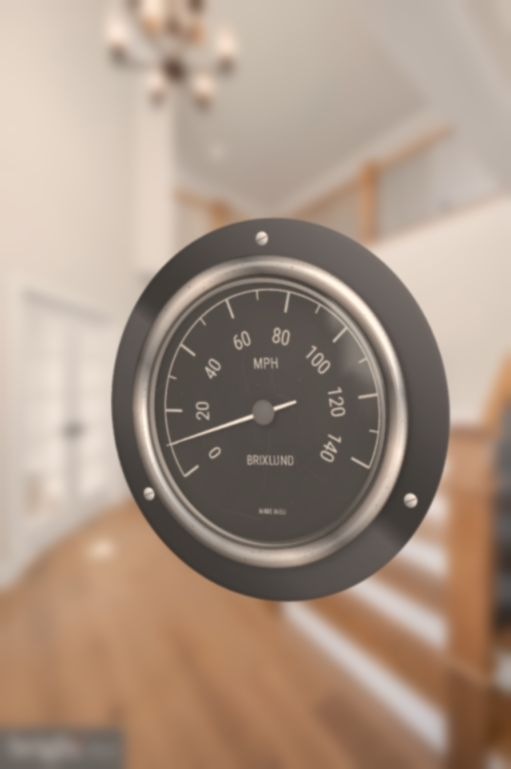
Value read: 10 mph
